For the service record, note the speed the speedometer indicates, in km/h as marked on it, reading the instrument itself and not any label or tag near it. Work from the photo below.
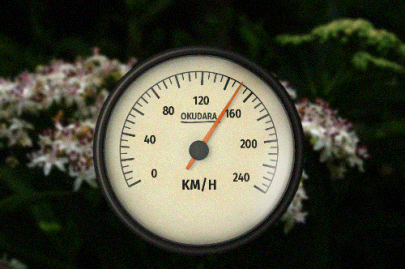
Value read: 150 km/h
